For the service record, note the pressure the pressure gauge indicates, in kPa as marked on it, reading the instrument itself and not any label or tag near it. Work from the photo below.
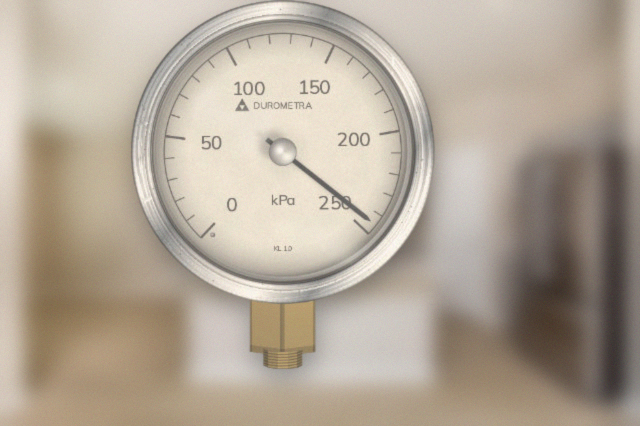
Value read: 245 kPa
